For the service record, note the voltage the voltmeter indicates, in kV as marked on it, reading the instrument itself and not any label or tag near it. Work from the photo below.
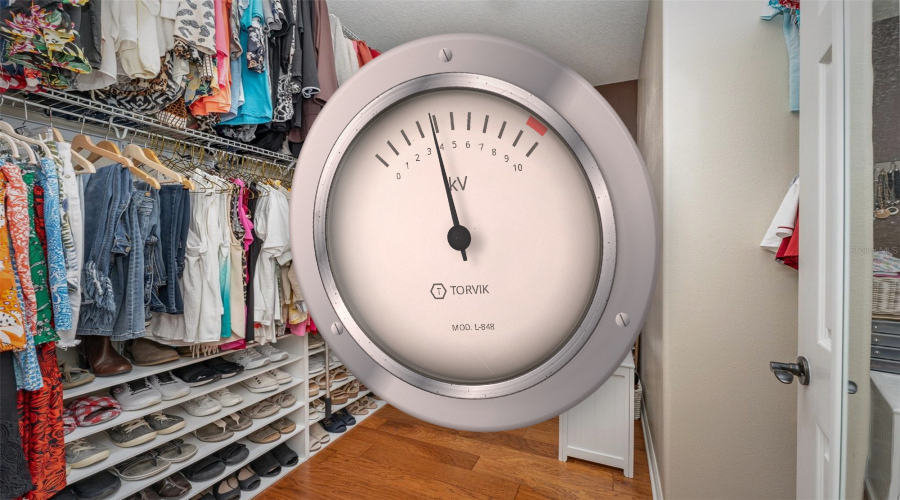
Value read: 4 kV
